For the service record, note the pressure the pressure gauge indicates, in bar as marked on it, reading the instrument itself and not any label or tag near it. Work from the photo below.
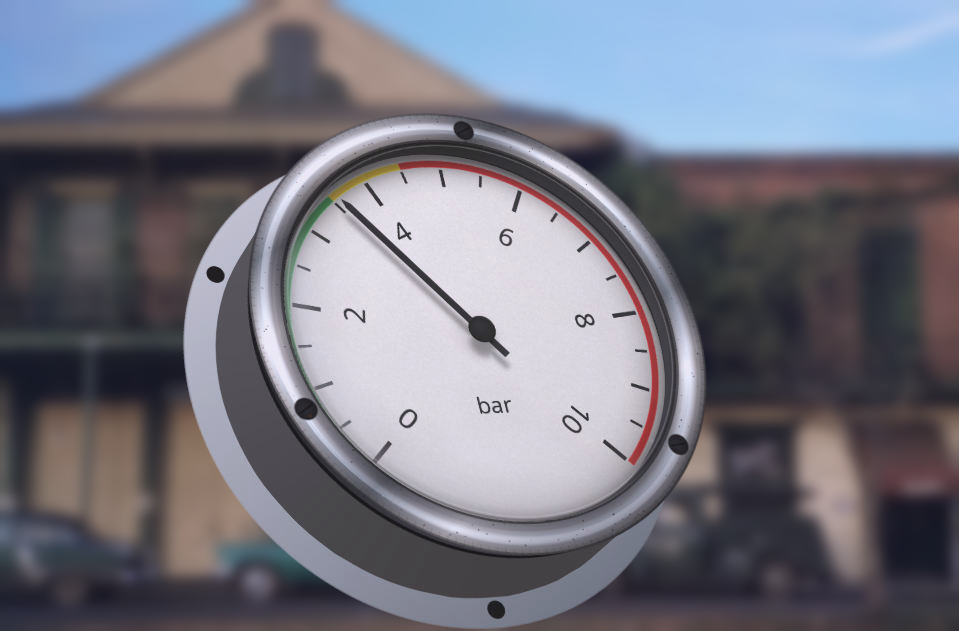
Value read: 3.5 bar
